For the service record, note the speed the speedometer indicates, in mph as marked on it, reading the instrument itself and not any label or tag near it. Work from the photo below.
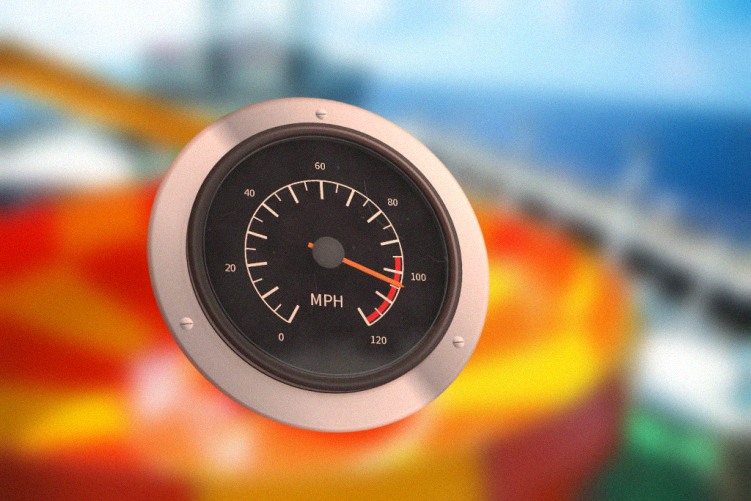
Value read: 105 mph
